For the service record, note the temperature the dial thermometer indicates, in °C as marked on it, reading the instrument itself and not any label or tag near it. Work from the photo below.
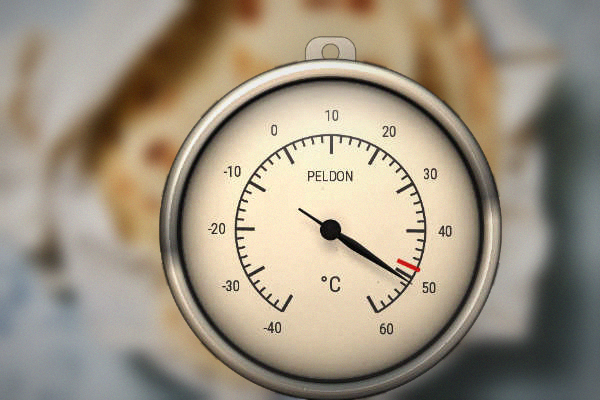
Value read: 51 °C
